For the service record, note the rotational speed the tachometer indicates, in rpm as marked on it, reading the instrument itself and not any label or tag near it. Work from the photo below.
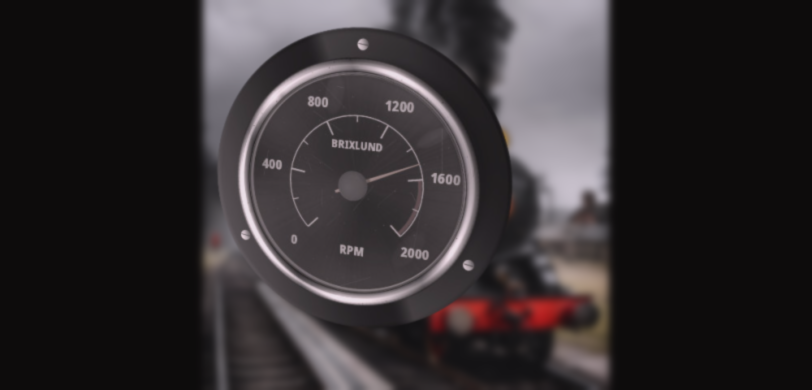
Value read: 1500 rpm
